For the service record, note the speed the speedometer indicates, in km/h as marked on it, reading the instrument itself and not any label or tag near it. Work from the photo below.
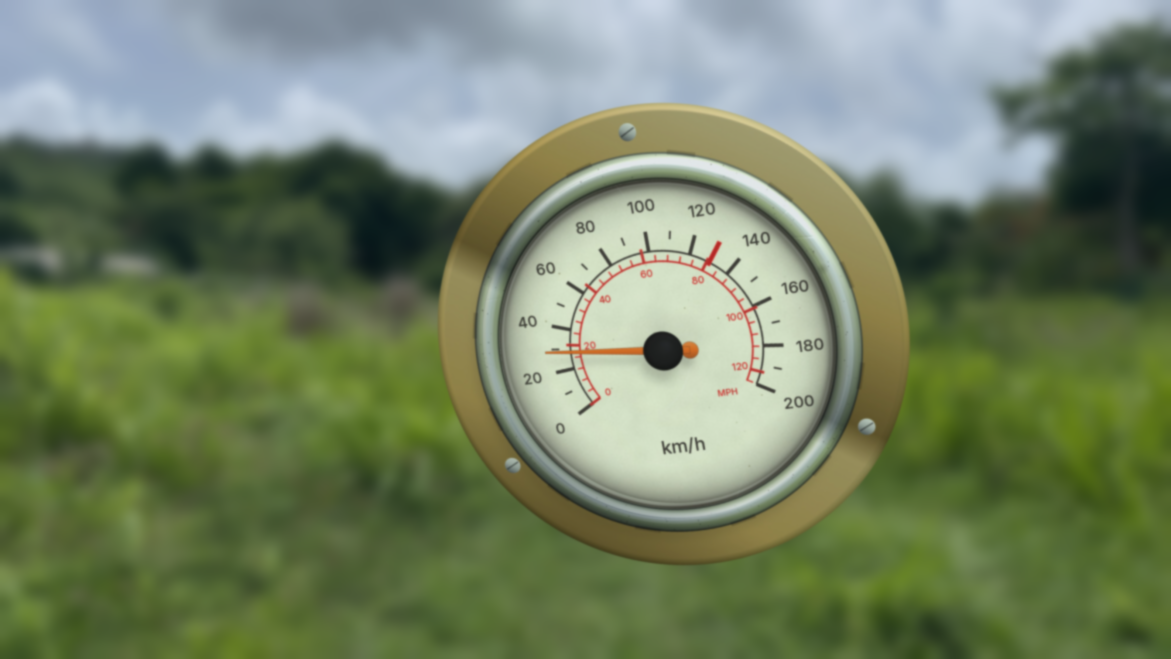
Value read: 30 km/h
